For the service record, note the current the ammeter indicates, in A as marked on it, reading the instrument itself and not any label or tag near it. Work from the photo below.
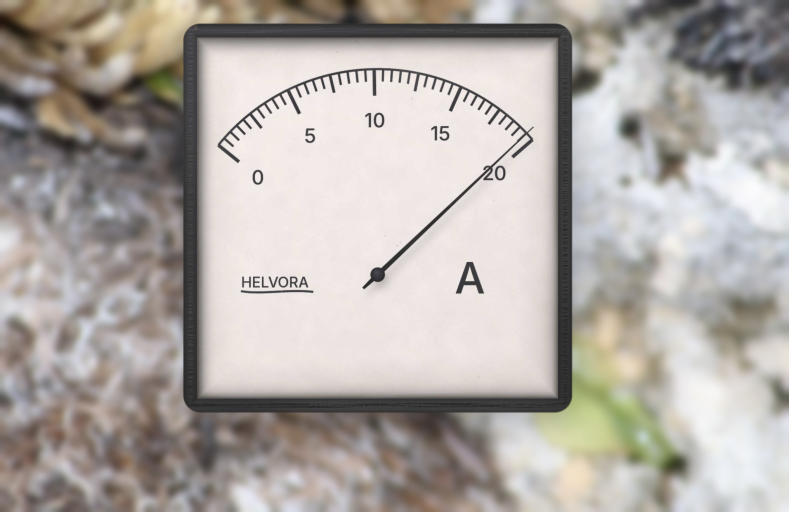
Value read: 19.5 A
